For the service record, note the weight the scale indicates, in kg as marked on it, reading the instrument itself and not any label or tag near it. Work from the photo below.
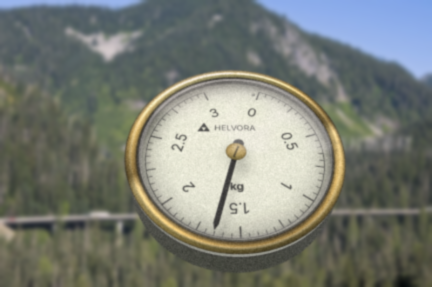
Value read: 1.65 kg
